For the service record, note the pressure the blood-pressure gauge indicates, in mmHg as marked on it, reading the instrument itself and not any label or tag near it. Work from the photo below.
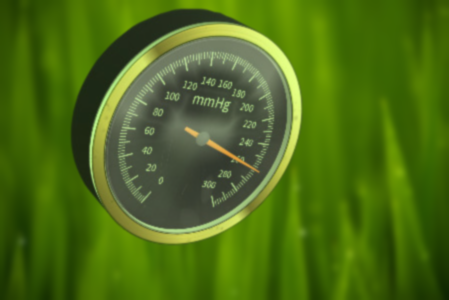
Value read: 260 mmHg
